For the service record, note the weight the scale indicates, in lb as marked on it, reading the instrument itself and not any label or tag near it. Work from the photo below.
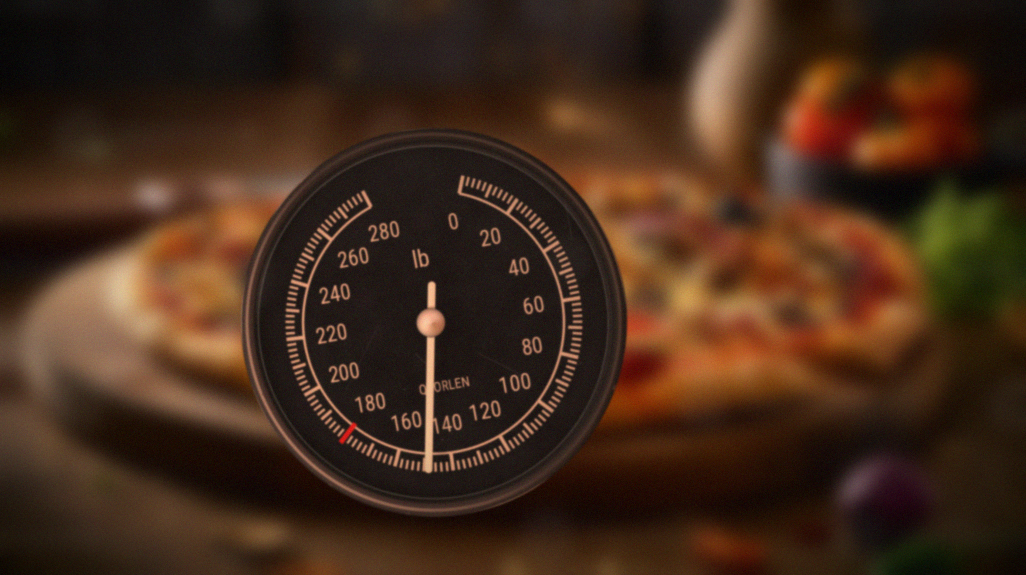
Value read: 148 lb
